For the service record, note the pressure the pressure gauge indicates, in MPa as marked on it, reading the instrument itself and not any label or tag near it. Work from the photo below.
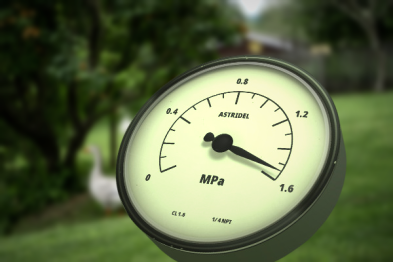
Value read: 1.55 MPa
